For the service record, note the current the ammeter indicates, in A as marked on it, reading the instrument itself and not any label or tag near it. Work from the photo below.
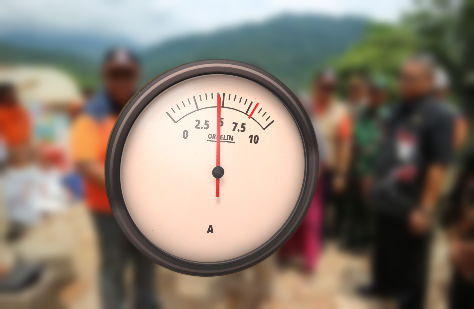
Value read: 4.5 A
